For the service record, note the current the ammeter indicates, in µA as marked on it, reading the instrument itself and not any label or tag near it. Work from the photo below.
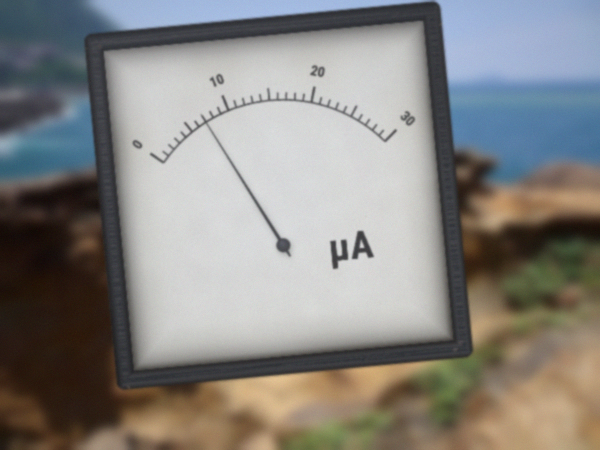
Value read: 7 µA
